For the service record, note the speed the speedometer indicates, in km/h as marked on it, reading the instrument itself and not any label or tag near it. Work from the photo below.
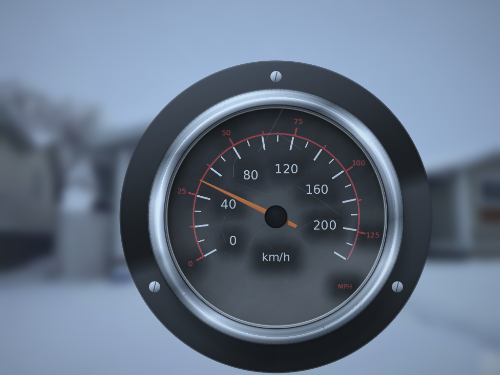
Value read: 50 km/h
